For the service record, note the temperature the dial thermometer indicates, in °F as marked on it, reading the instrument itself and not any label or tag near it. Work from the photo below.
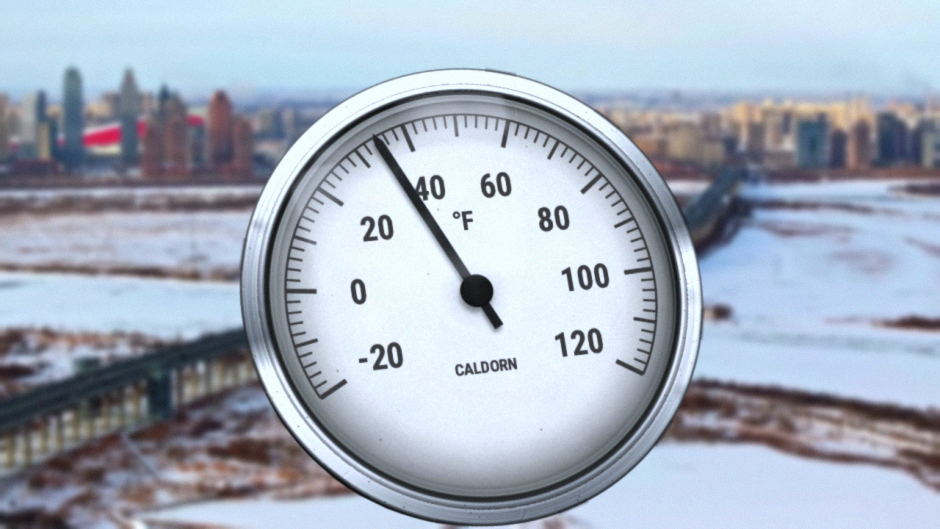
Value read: 34 °F
